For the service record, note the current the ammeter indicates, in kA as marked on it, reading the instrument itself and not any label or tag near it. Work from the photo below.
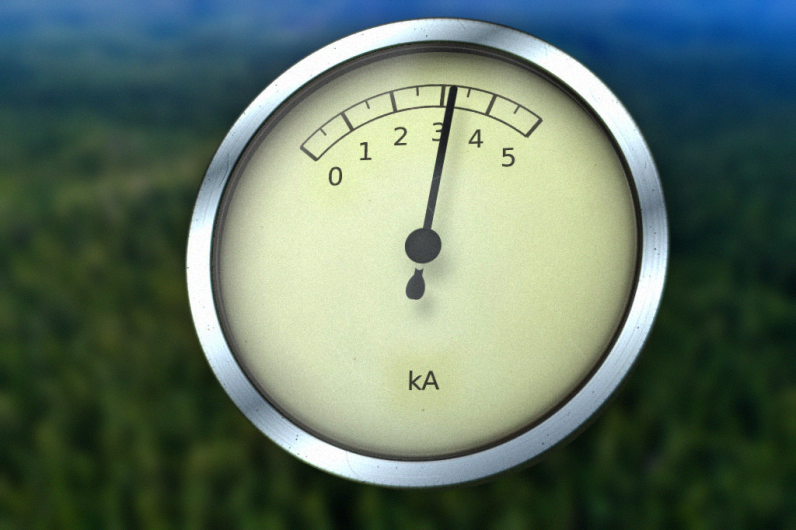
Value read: 3.25 kA
